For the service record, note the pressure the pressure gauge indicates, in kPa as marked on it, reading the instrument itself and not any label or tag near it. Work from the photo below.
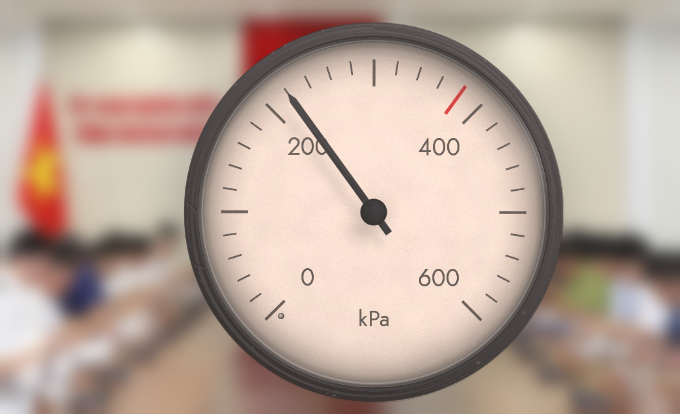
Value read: 220 kPa
